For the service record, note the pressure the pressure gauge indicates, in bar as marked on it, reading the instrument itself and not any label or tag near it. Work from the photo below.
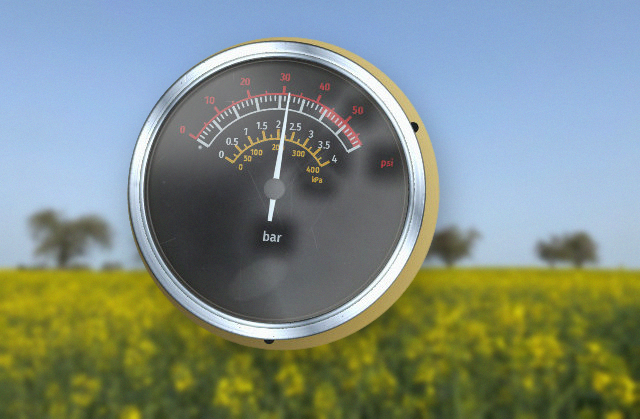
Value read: 2.2 bar
